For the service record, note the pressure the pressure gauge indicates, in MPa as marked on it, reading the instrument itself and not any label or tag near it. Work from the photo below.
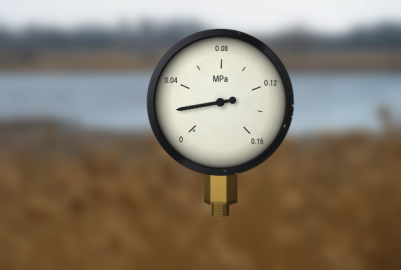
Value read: 0.02 MPa
